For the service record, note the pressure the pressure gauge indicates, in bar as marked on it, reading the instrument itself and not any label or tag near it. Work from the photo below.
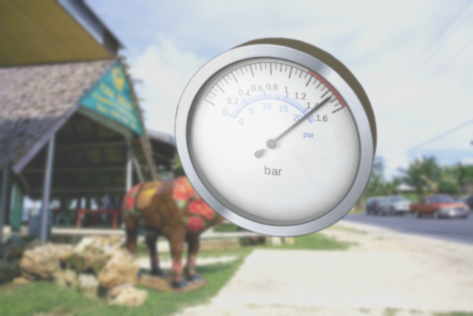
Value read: 1.45 bar
